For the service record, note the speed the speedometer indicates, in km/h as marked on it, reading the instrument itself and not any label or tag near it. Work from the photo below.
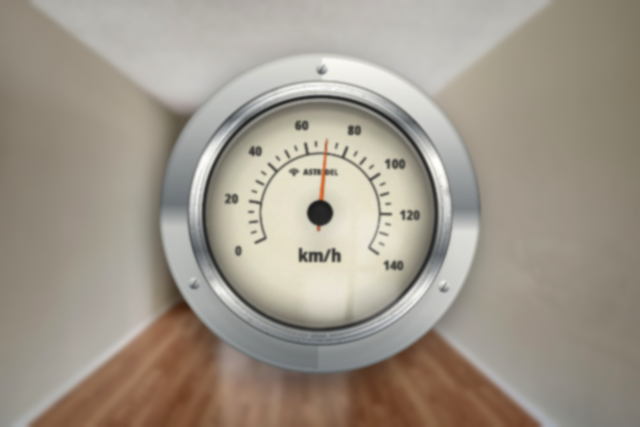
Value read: 70 km/h
